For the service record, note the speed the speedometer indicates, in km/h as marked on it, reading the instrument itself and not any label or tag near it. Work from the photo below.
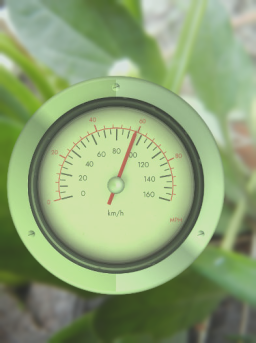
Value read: 95 km/h
